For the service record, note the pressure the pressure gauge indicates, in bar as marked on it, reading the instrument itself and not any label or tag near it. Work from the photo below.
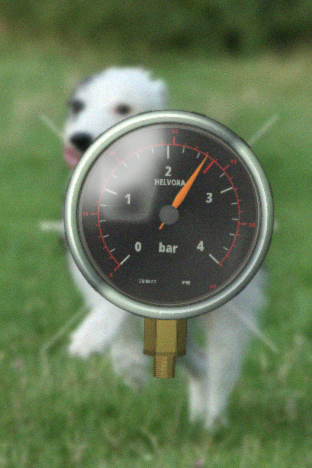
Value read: 2.5 bar
